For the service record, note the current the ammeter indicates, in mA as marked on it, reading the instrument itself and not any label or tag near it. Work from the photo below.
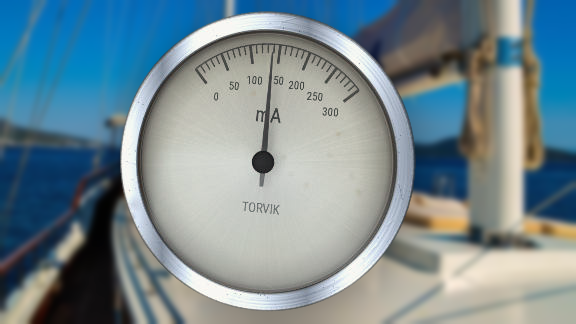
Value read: 140 mA
